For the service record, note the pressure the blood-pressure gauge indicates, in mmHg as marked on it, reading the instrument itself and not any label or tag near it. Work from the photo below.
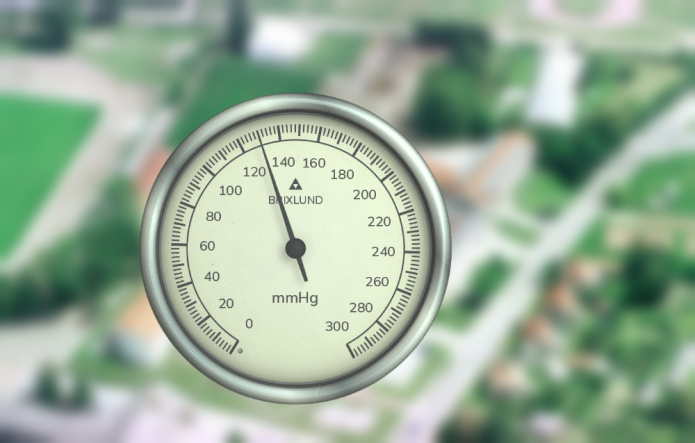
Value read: 130 mmHg
